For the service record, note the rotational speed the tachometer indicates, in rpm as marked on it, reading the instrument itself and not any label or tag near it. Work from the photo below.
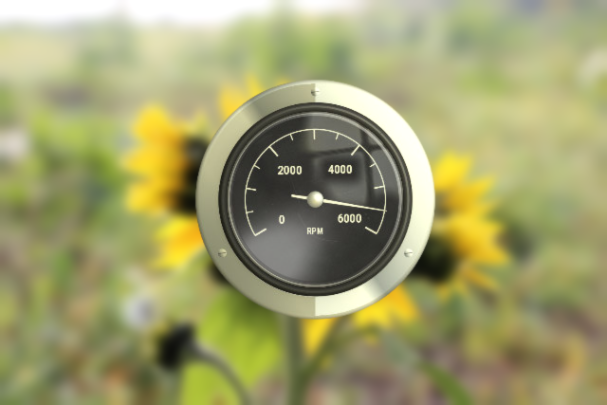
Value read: 5500 rpm
